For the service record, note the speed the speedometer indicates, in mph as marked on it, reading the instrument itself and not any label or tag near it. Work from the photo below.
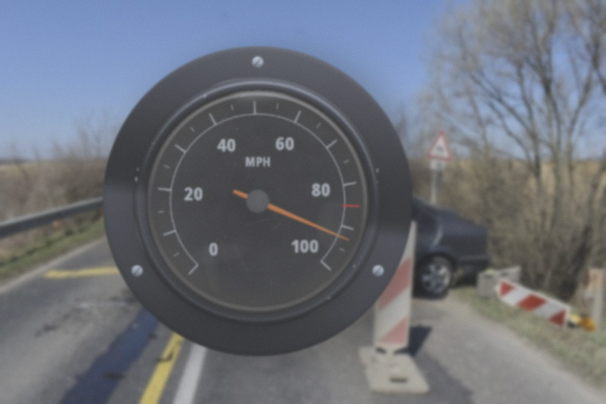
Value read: 92.5 mph
